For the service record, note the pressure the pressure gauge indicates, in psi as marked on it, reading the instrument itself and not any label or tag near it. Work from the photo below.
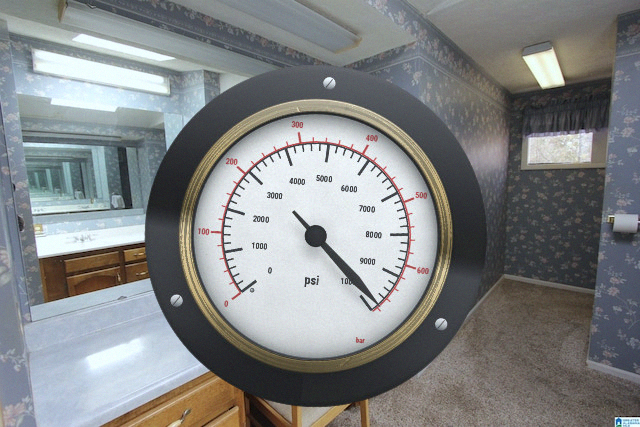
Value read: 9800 psi
